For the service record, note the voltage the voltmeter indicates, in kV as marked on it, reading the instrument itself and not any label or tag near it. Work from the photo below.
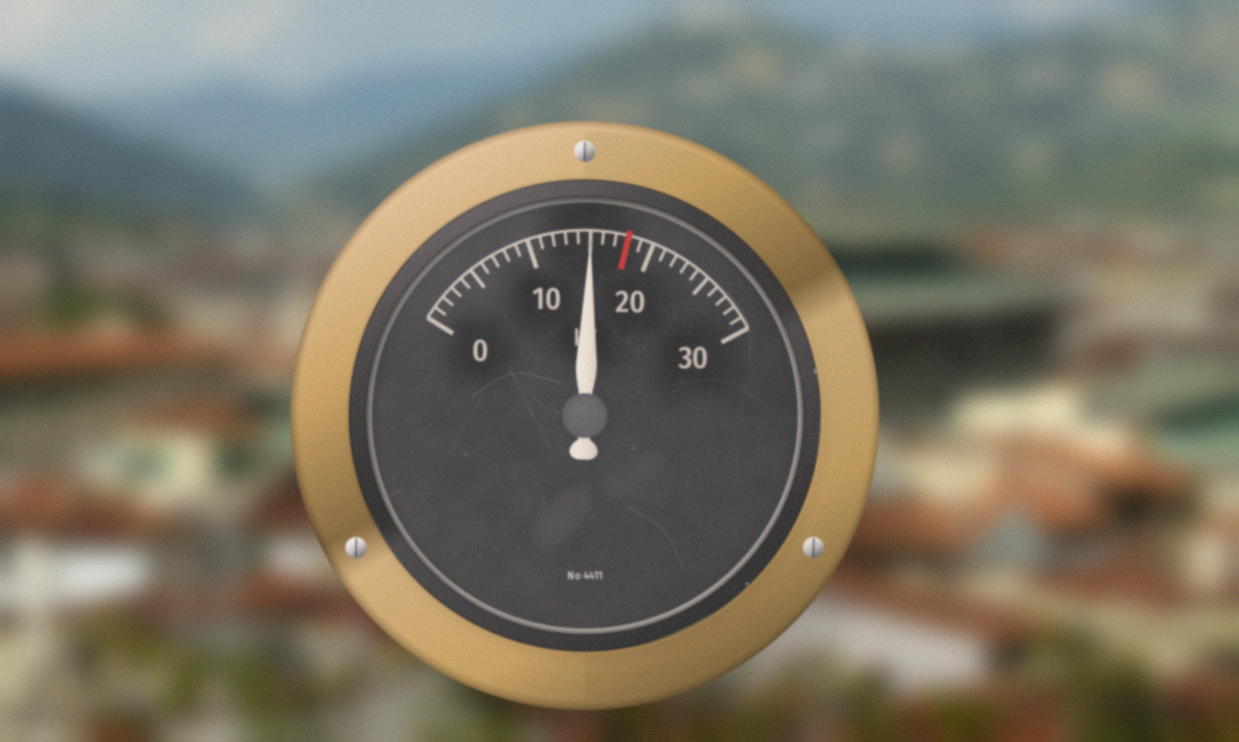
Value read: 15 kV
